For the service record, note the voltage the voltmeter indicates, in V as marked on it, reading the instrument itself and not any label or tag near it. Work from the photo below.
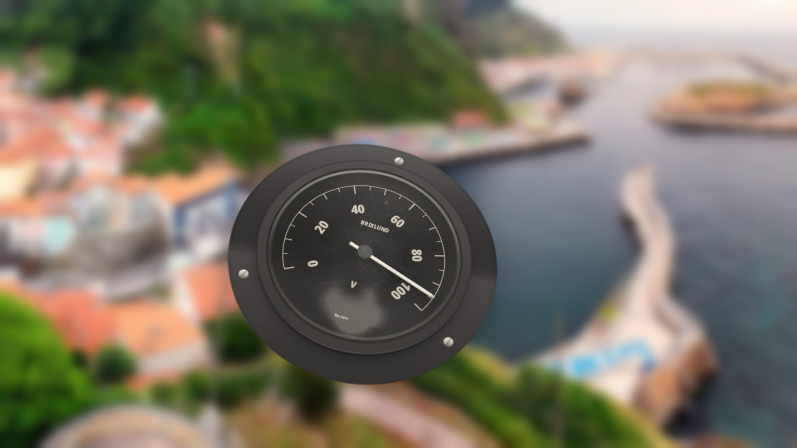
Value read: 95 V
